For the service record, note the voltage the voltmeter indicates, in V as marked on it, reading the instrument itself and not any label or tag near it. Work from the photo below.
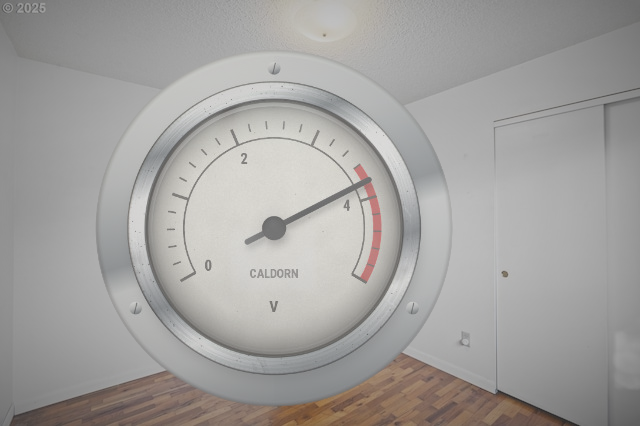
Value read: 3.8 V
